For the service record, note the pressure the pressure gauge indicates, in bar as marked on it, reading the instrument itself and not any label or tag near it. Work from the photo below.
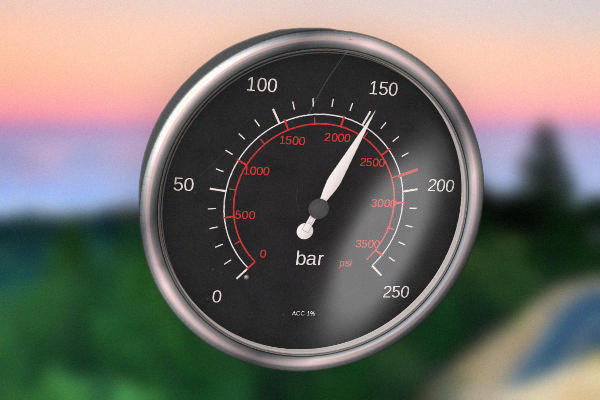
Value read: 150 bar
